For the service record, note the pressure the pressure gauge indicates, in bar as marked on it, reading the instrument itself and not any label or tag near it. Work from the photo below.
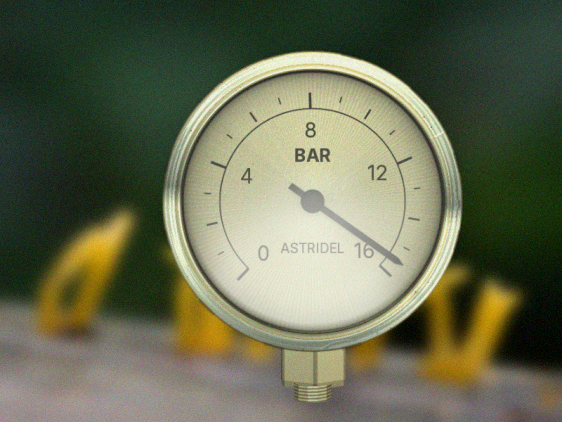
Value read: 15.5 bar
